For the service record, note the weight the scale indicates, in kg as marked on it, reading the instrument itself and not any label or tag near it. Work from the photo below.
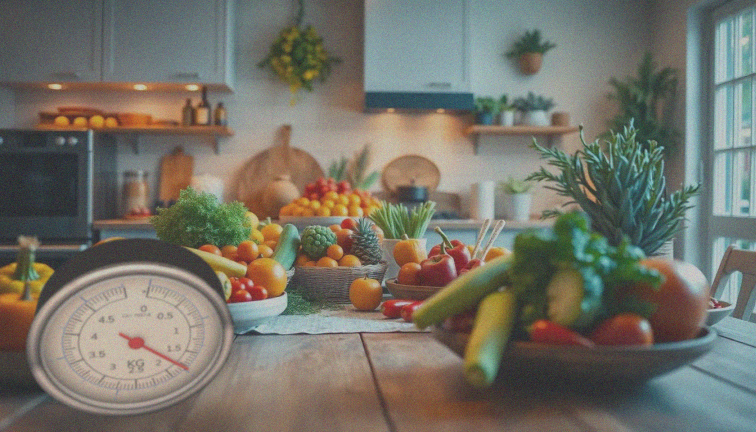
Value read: 1.75 kg
